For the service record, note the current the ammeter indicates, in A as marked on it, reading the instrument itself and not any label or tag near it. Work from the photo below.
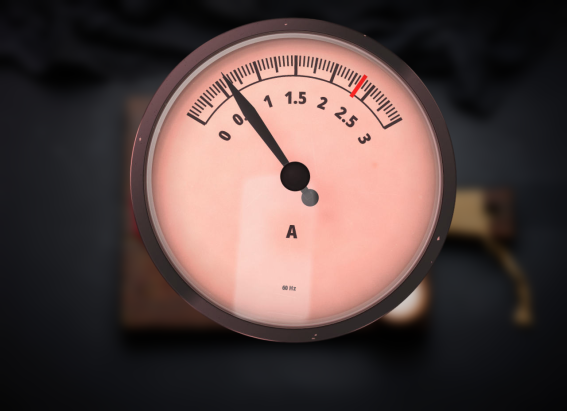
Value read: 0.6 A
